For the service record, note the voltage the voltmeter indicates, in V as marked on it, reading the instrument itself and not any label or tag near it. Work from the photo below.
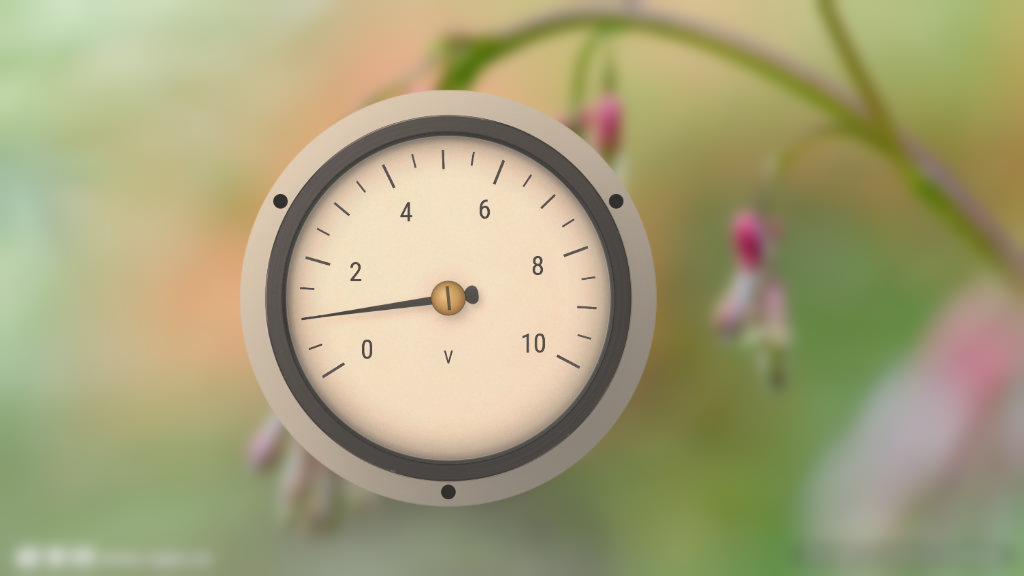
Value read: 1 V
